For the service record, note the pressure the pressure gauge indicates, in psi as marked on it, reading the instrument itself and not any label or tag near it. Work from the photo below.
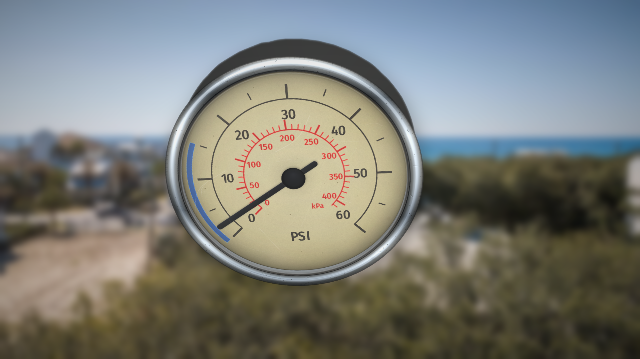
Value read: 2.5 psi
